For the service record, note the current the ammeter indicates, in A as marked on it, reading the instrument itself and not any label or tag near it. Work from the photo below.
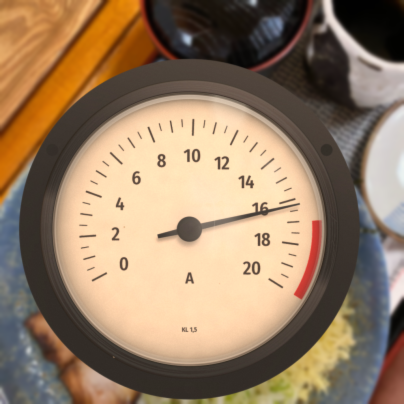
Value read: 16.25 A
